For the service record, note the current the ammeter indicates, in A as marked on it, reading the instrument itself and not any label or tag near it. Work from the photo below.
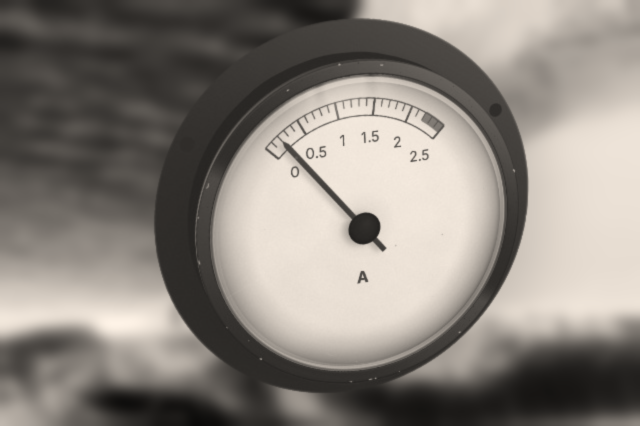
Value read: 0.2 A
